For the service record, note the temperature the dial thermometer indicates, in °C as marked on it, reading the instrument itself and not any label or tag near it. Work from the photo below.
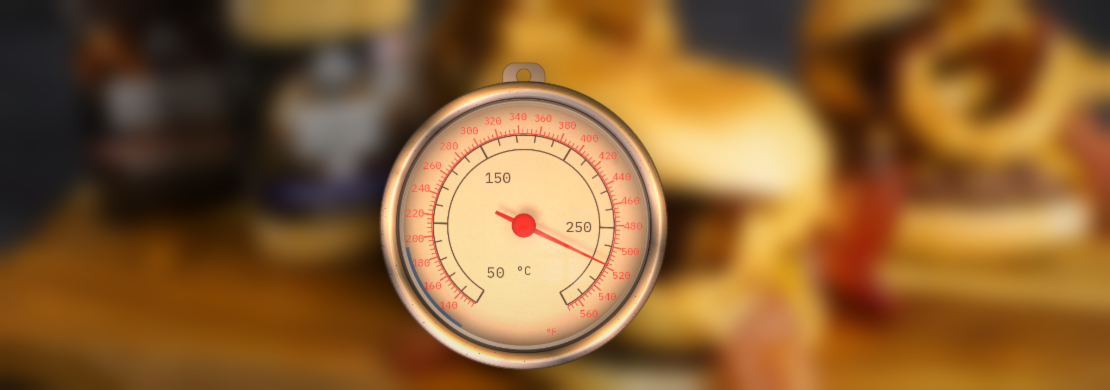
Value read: 270 °C
